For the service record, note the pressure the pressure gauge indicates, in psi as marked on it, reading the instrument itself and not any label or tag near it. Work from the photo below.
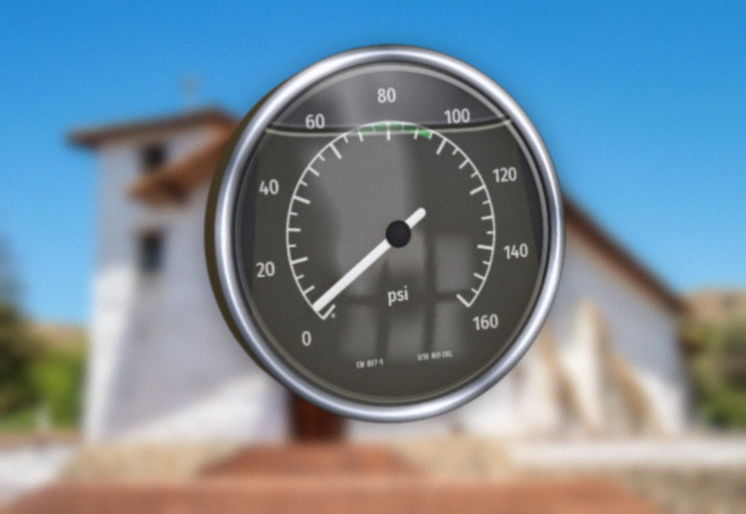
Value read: 5 psi
